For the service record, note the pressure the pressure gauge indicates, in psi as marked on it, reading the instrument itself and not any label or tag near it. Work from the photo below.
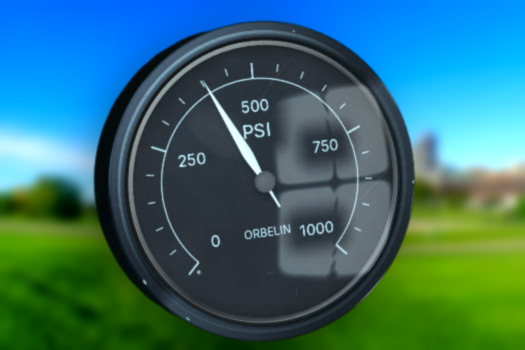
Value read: 400 psi
